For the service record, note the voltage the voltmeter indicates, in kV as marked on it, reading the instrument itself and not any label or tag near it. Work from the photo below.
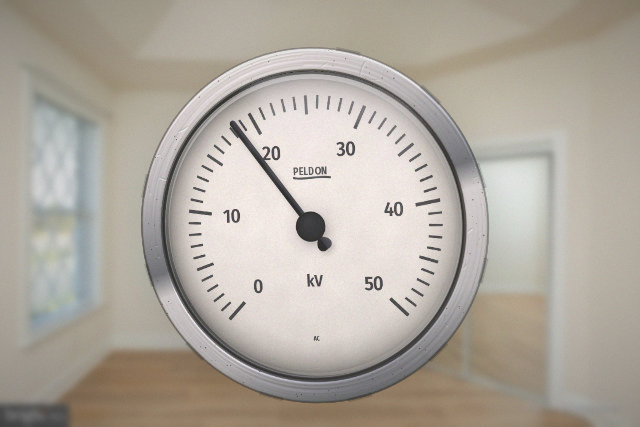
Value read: 18.5 kV
